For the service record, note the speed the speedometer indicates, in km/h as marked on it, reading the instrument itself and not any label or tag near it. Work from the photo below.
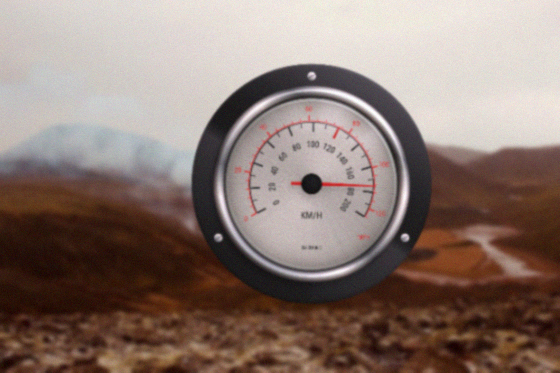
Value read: 175 km/h
